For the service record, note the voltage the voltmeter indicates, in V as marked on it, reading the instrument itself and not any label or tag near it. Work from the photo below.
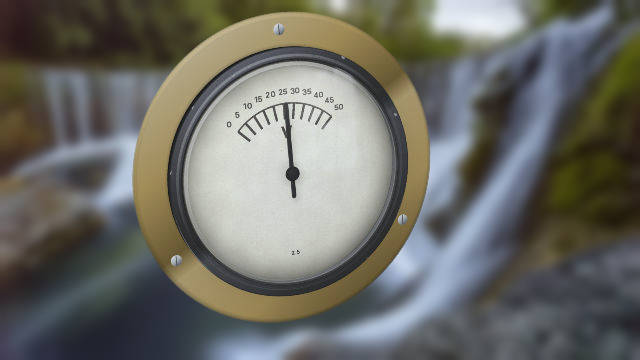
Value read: 25 V
